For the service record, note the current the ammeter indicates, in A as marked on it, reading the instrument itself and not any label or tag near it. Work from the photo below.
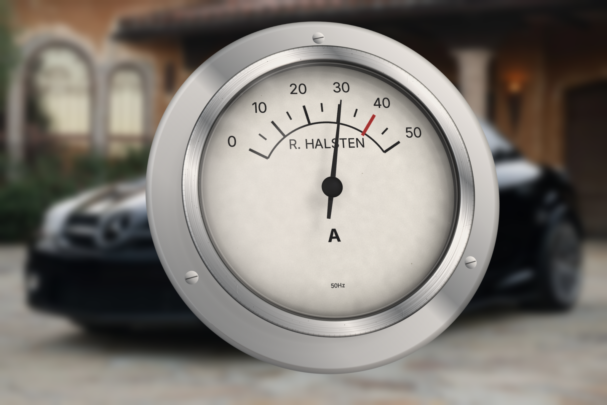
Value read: 30 A
